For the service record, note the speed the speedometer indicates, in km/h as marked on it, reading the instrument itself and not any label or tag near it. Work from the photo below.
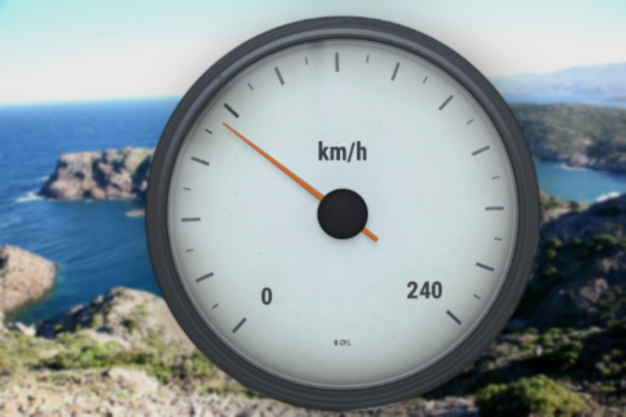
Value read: 75 km/h
